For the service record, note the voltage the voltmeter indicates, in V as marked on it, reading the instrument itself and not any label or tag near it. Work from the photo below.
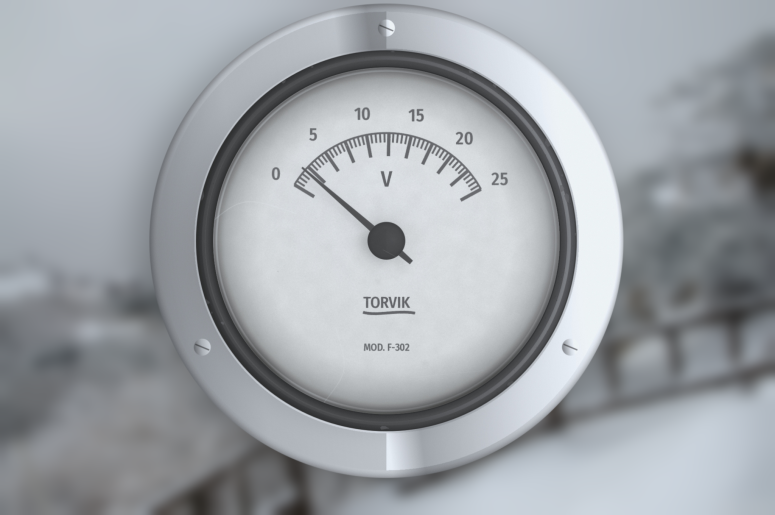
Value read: 2 V
